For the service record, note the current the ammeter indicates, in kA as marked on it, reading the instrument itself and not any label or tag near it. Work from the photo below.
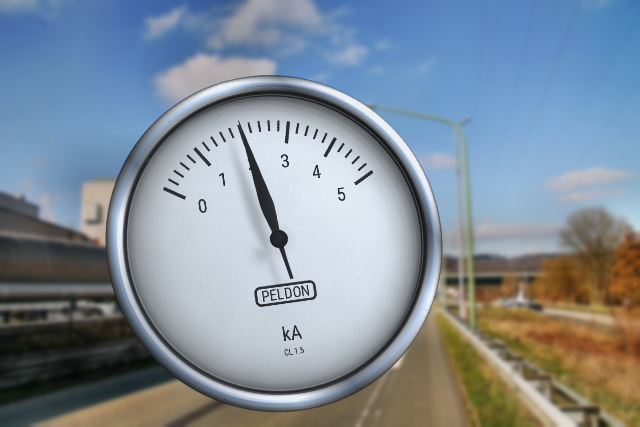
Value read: 2 kA
